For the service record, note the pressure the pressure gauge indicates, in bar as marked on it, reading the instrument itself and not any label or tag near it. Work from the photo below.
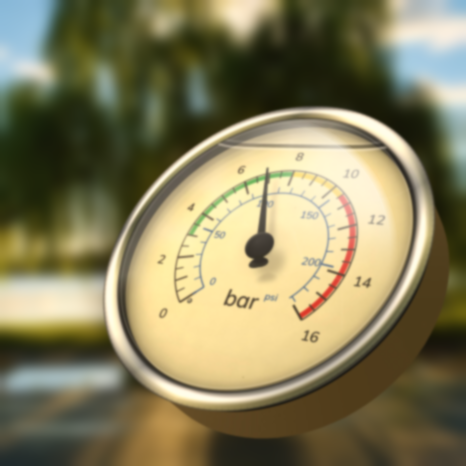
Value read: 7 bar
